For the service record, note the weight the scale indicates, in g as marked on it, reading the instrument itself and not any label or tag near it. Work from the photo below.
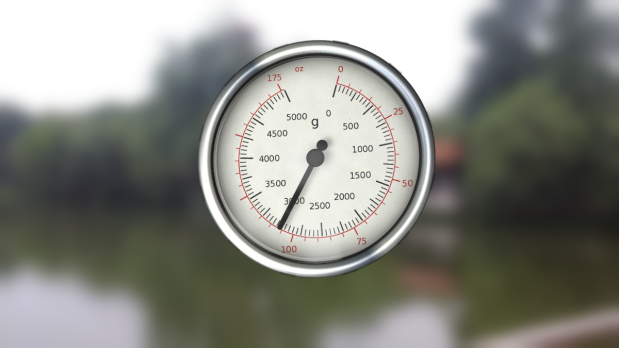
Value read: 3000 g
